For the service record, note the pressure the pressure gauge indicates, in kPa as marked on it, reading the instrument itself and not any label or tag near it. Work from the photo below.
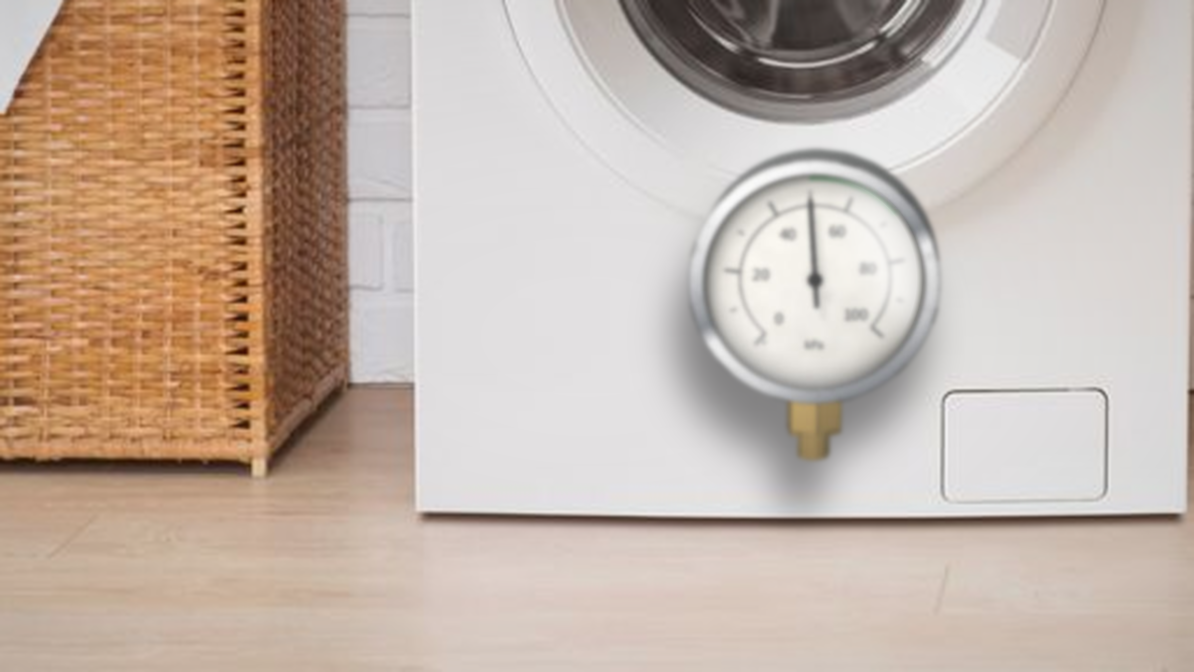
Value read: 50 kPa
